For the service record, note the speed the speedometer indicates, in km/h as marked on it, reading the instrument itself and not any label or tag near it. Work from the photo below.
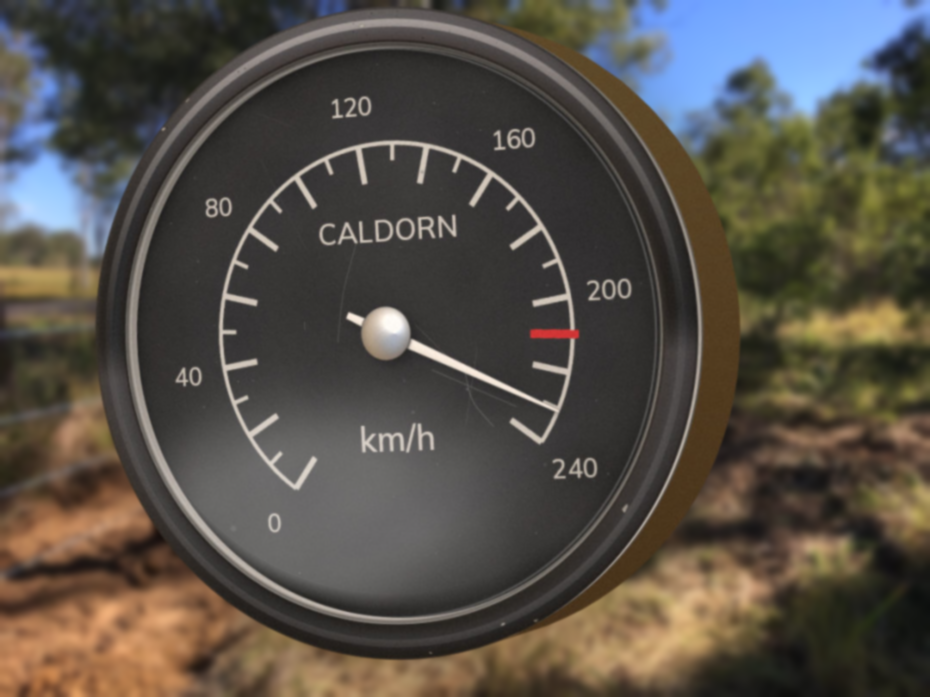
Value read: 230 km/h
